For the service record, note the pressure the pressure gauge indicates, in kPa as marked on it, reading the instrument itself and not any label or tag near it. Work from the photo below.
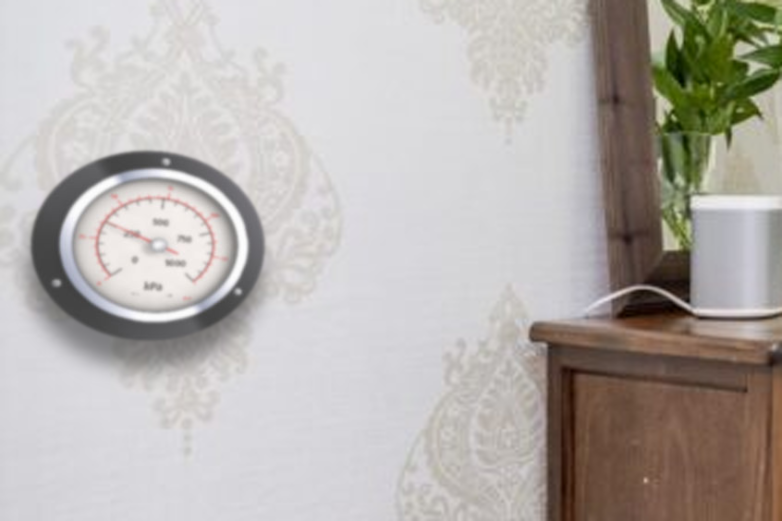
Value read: 250 kPa
